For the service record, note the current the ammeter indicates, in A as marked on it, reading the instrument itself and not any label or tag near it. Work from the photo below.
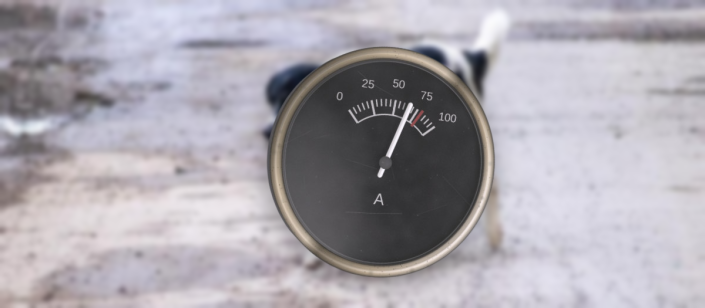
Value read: 65 A
